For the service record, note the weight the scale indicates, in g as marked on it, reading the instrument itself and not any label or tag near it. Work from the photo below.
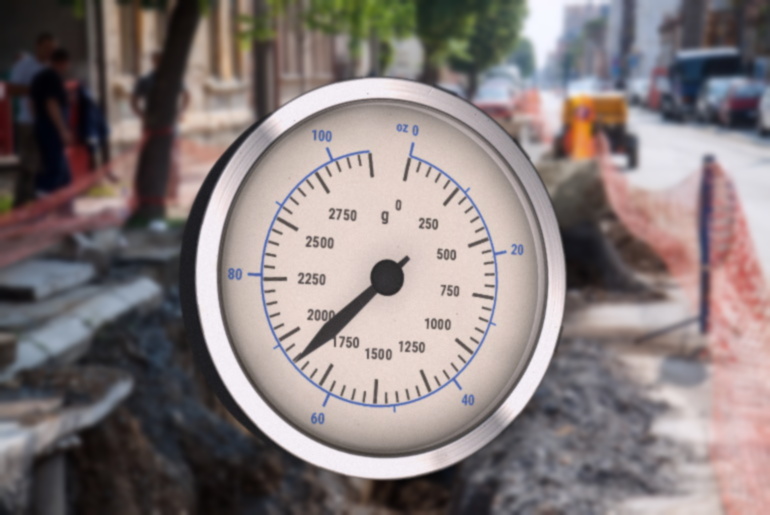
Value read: 1900 g
